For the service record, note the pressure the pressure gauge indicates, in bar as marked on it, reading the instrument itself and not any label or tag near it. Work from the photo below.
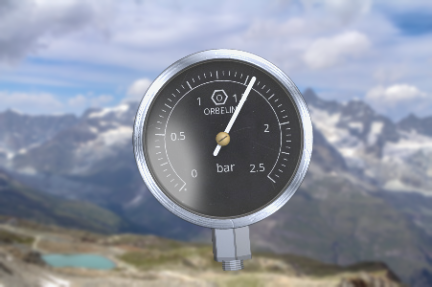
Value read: 1.55 bar
